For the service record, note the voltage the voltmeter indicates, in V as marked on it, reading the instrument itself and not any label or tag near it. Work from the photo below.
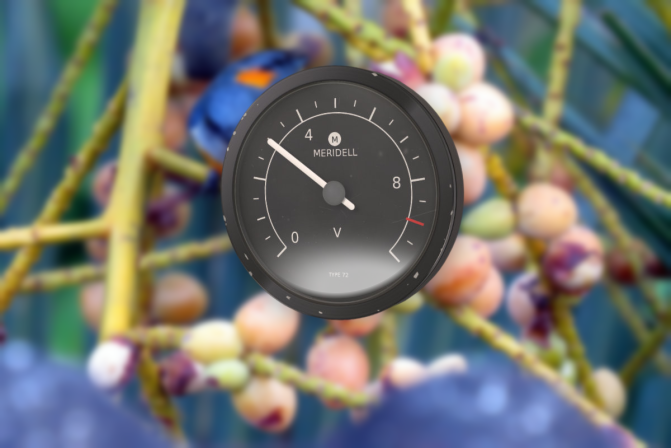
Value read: 3 V
